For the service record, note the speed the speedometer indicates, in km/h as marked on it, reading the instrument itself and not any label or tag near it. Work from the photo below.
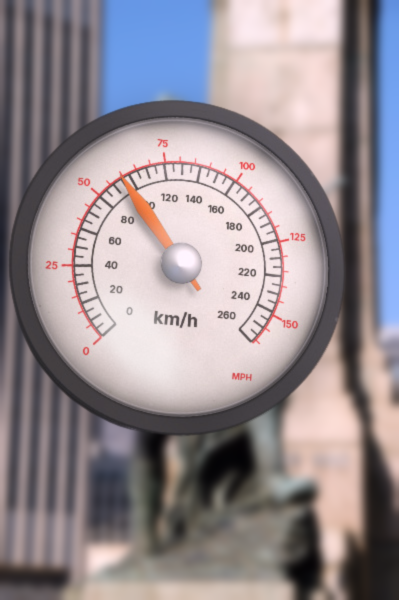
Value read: 95 km/h
